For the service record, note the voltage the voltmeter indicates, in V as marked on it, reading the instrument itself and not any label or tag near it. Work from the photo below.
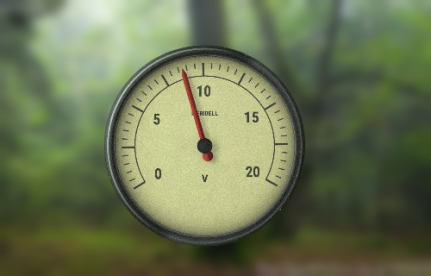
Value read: 8.75 V
